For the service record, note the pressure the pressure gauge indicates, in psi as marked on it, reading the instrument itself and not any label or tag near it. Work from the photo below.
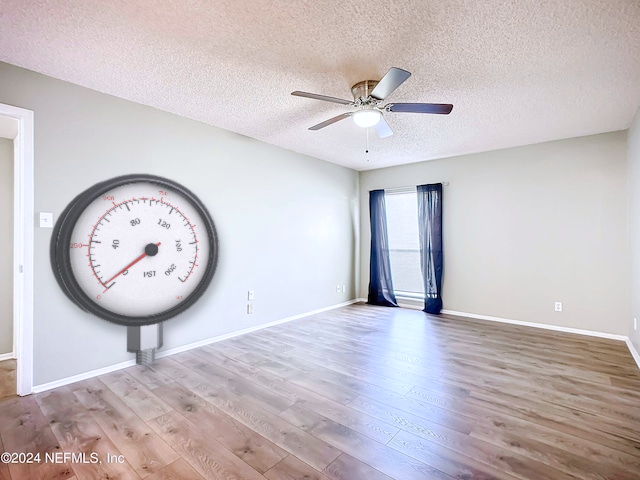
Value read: 5 psi
